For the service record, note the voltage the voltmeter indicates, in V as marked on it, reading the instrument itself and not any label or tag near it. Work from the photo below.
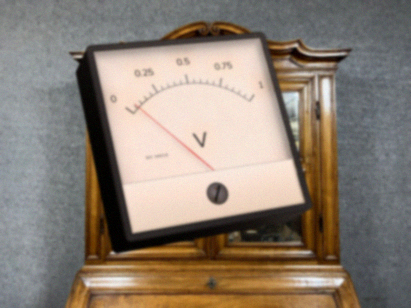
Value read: 0.05 V
